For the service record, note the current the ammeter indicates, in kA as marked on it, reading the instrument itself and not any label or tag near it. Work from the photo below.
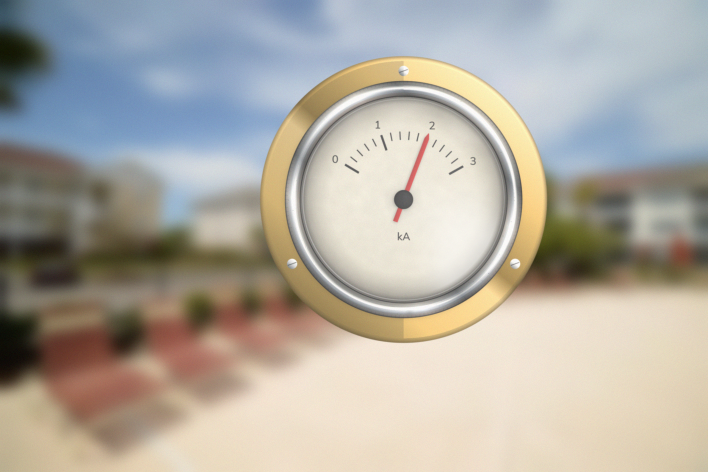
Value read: 2 kA
